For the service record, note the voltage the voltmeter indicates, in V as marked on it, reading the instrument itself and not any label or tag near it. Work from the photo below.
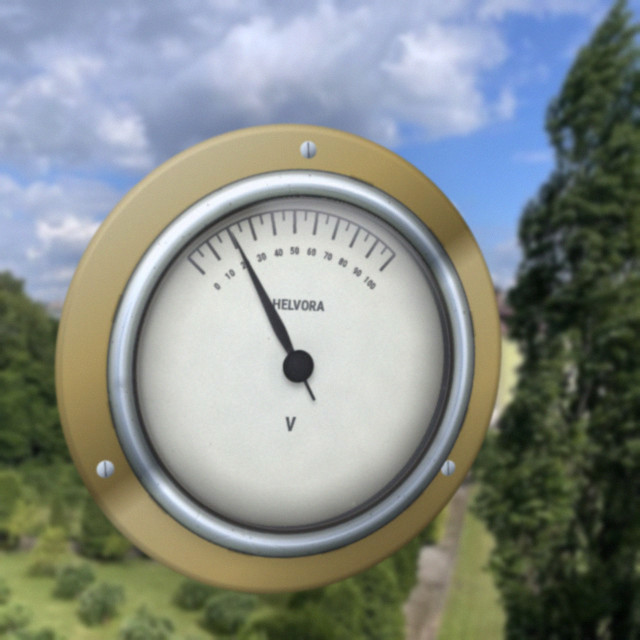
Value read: 20 V
